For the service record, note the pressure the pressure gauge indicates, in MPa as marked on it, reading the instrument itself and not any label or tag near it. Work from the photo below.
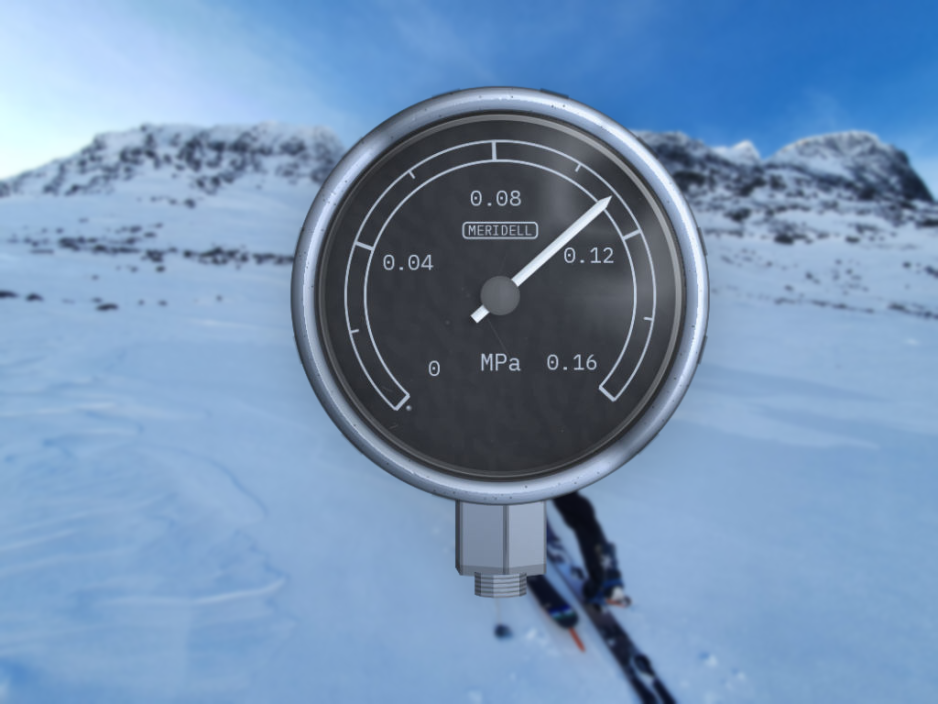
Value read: 0.11 MPa
